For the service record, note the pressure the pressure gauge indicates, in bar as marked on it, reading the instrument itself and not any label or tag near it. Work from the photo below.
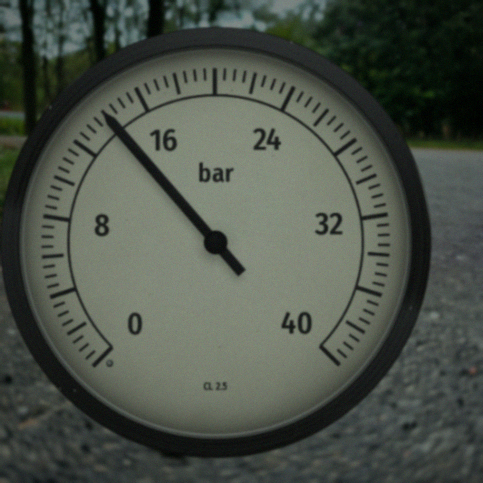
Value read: 14 bar
